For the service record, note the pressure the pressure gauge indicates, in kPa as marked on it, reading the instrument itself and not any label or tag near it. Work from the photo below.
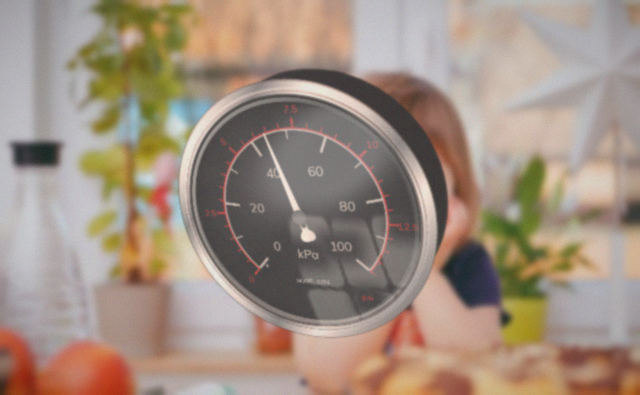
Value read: 45 kPa
